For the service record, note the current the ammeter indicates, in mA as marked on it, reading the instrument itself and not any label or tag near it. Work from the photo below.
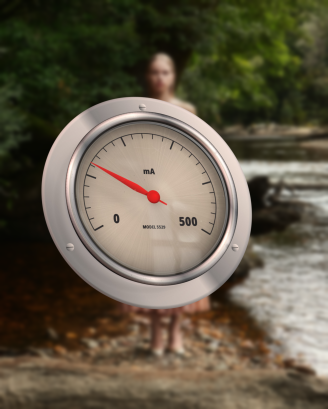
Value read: 120 mA
